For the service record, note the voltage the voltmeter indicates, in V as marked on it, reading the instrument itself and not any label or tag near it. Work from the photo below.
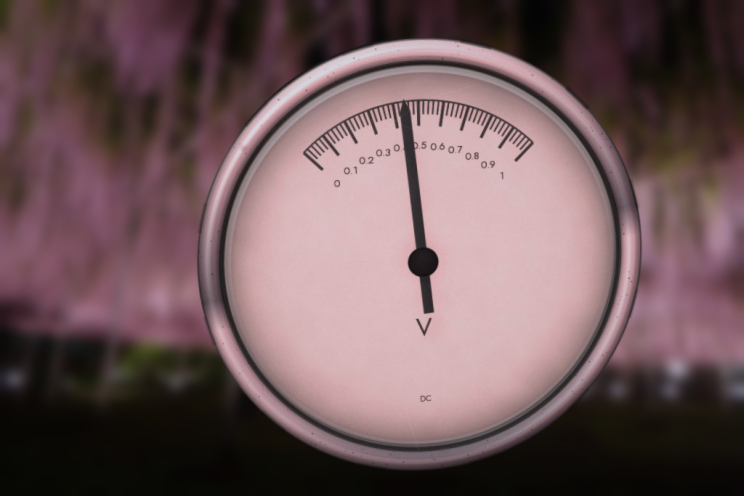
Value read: 0.44 V
